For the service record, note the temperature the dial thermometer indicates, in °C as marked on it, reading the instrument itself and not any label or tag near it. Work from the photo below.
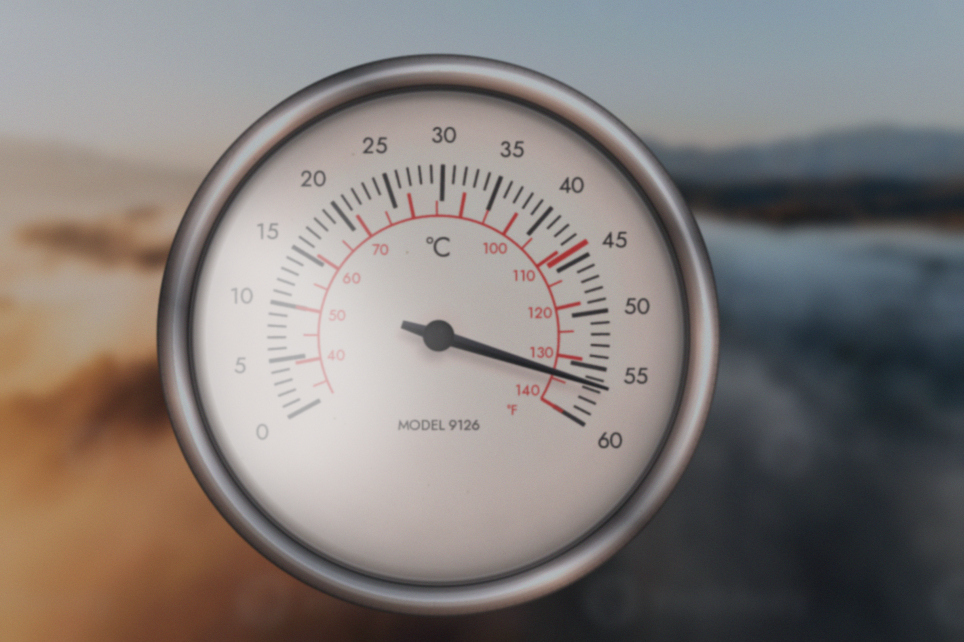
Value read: 56.5 °C
